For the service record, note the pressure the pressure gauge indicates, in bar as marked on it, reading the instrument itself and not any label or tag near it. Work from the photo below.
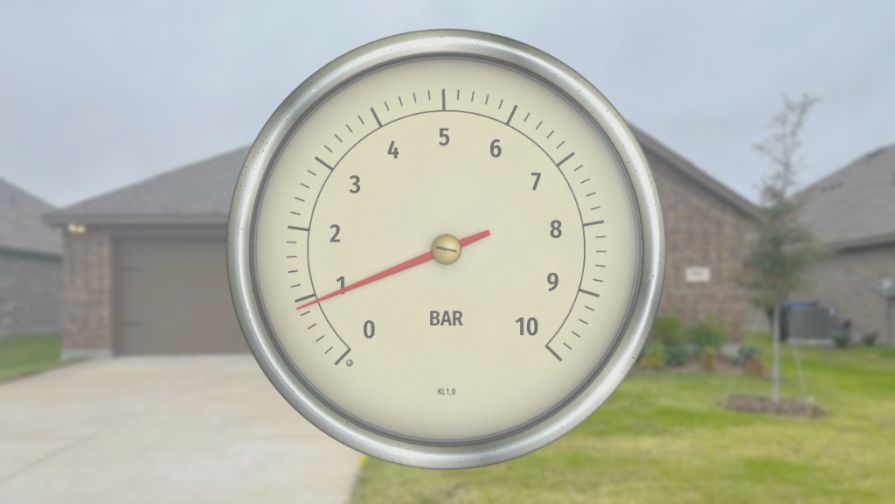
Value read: 0.9 bar
